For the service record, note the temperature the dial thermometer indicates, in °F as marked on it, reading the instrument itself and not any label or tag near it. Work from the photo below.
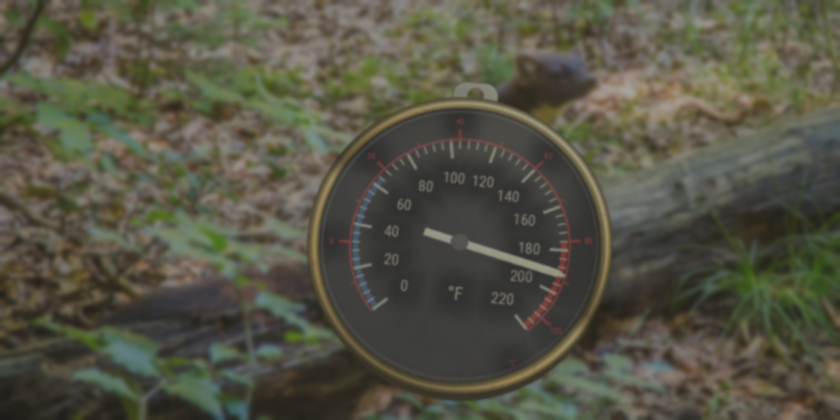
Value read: 192 °F
